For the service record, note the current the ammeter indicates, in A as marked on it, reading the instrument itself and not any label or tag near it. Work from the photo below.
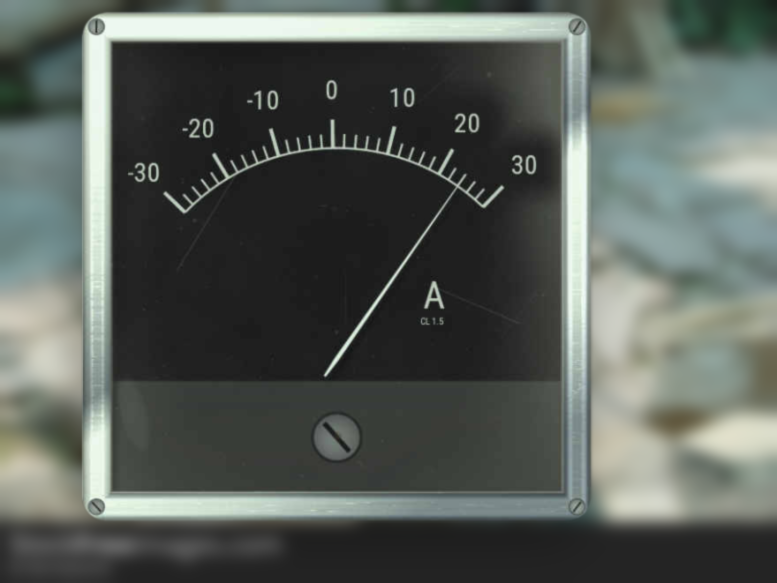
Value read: 24 A
